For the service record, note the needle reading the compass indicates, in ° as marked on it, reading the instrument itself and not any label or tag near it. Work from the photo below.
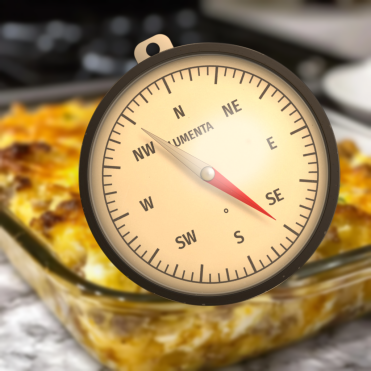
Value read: 150 °
